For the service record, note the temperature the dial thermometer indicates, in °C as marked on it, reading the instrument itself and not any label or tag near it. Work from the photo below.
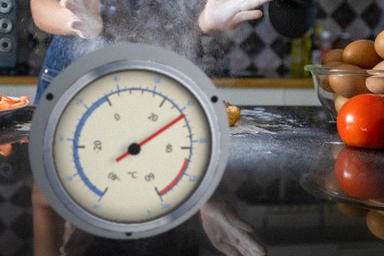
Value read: 28 °C
